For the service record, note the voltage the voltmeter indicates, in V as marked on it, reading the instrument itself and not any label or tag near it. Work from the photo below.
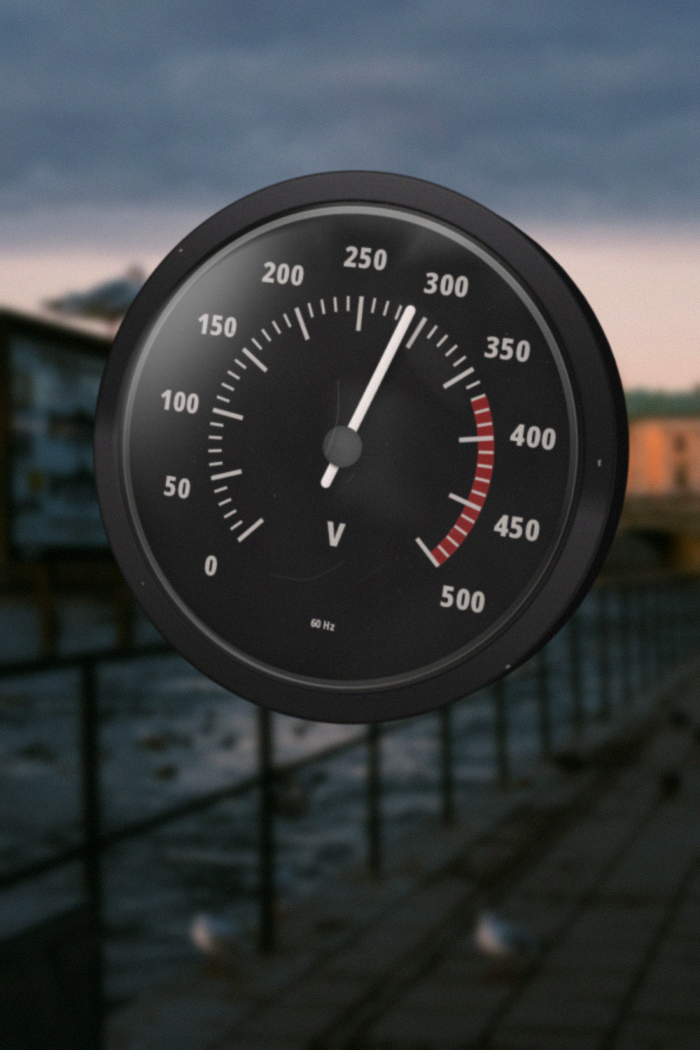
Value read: 290 V
